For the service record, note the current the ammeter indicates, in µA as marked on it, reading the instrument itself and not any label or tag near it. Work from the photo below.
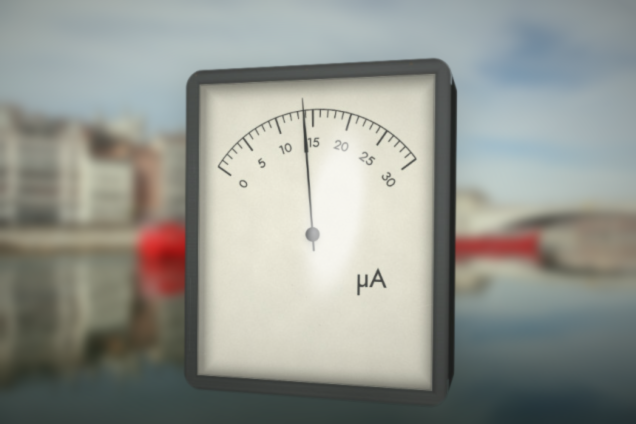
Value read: 14 µA
